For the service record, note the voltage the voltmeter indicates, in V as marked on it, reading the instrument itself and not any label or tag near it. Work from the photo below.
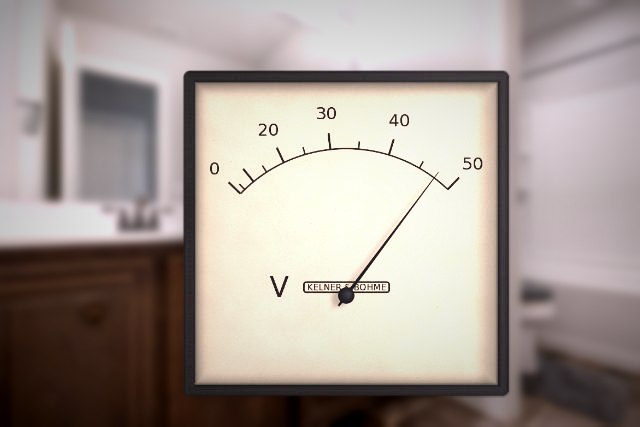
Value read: 47.5 V
